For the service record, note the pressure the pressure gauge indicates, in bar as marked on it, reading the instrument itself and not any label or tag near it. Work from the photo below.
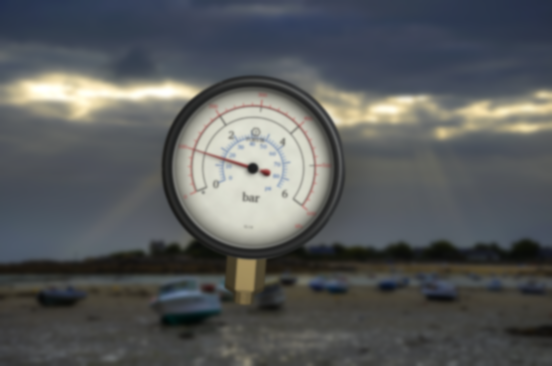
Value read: 1 bar
